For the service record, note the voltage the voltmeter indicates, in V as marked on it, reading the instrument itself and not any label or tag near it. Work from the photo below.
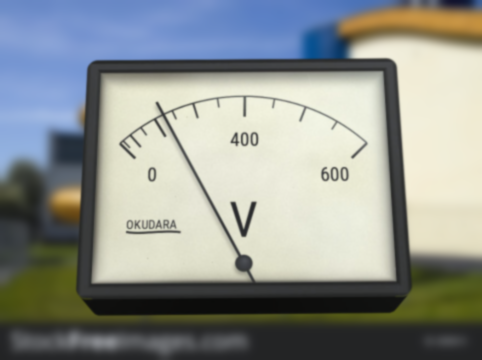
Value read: 225 V
